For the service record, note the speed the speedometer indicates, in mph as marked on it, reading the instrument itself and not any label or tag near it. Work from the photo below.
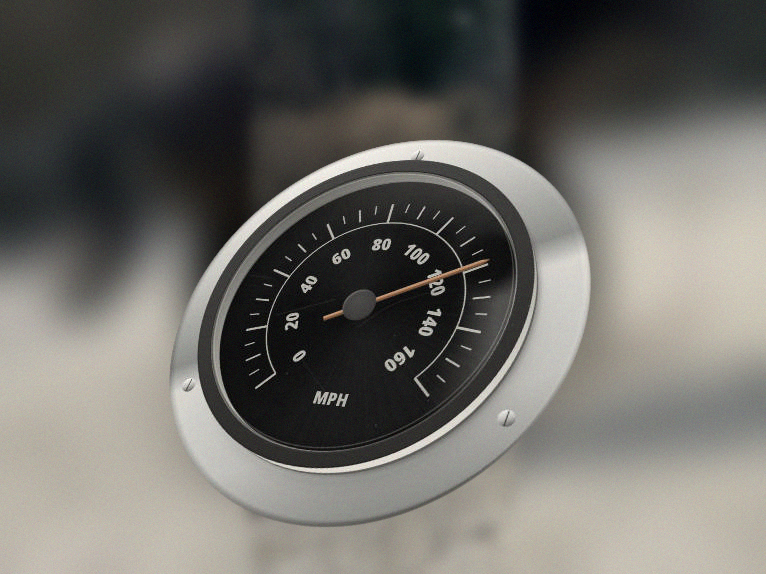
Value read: 120 mph
